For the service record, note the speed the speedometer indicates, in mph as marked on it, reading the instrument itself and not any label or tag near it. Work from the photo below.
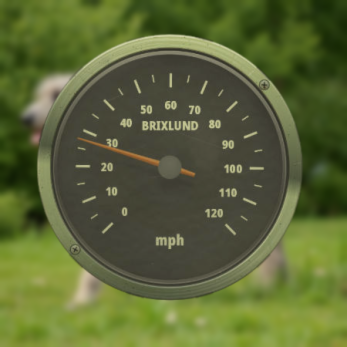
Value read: 27.5 mph
